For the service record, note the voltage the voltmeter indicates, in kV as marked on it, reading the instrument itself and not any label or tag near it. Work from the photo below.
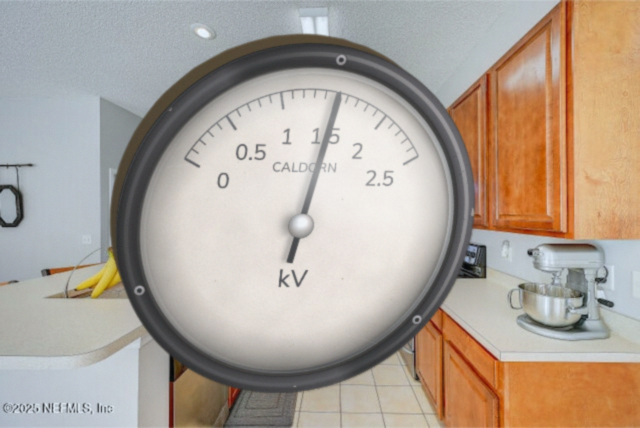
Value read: 1.5 kV
